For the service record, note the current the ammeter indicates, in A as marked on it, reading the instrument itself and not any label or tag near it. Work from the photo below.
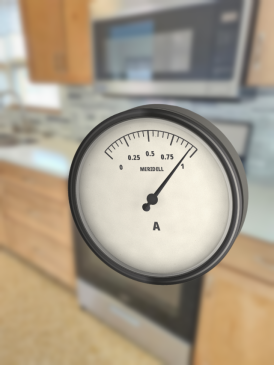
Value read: 0.95 A
